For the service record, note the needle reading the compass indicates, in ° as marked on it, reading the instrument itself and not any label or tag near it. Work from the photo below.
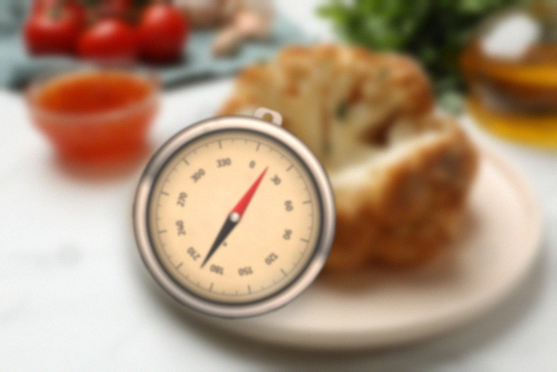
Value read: 15 °
